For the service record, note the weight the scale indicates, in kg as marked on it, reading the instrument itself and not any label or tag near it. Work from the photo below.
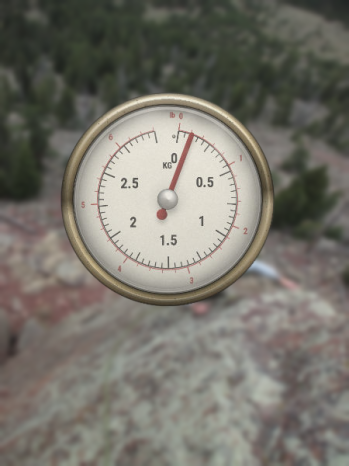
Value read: 0.1 kg
